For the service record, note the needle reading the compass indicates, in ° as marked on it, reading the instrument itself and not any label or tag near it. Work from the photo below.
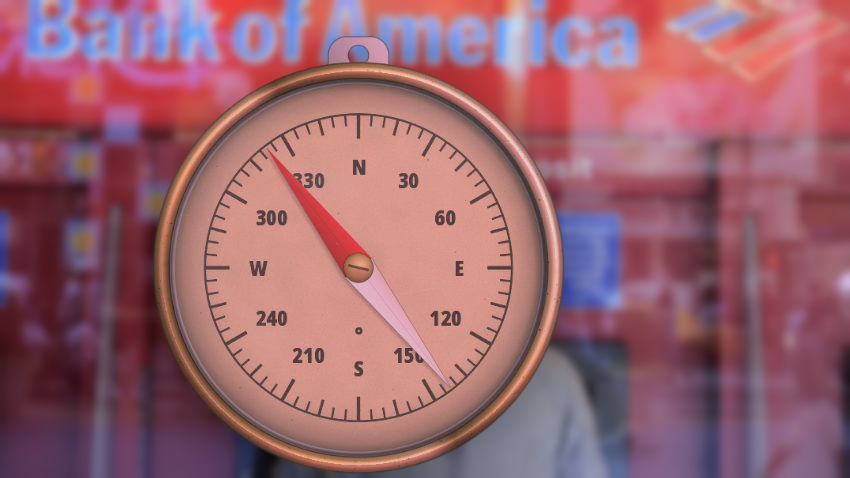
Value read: 322.5 °
